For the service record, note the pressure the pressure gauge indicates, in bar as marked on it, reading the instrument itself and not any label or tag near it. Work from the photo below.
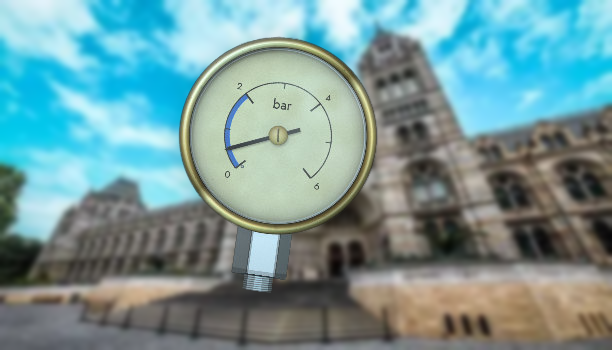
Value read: 0.5 bar
